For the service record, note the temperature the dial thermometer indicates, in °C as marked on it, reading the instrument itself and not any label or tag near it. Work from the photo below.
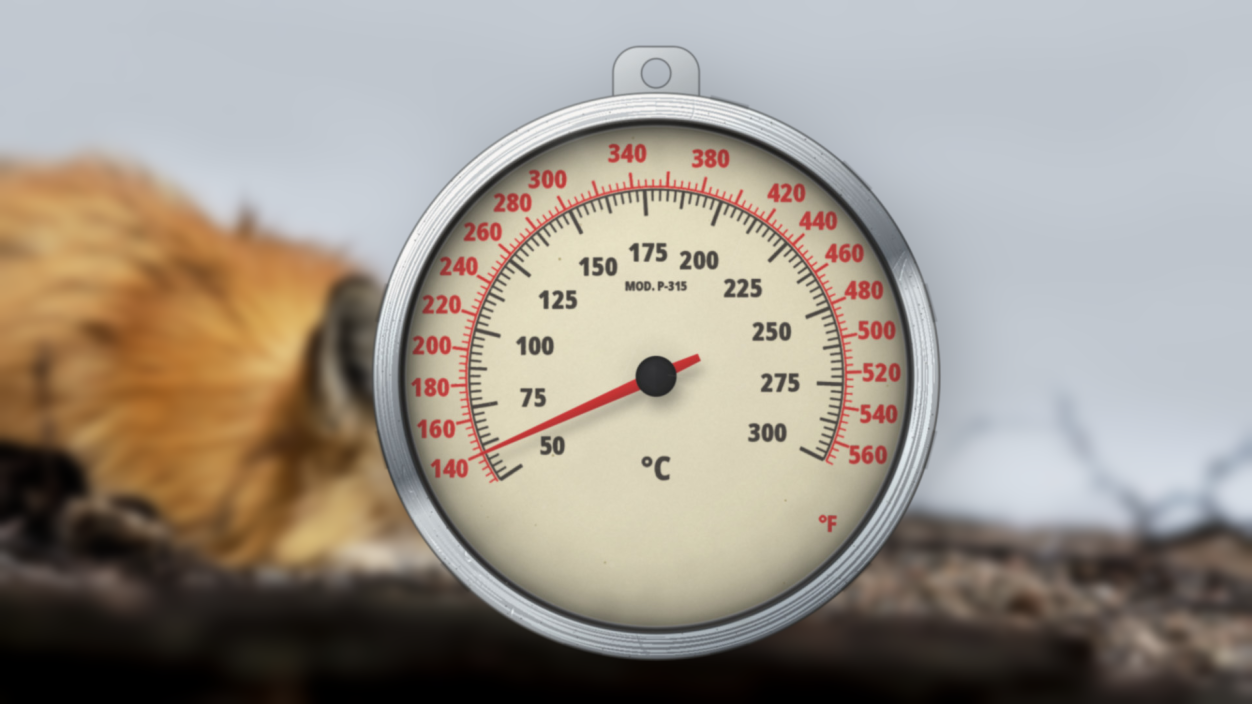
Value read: 60 °C
